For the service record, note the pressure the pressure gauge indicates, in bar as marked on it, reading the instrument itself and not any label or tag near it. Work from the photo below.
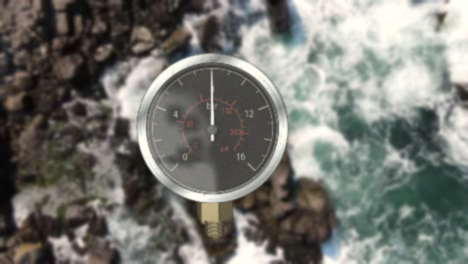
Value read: 8 bar
